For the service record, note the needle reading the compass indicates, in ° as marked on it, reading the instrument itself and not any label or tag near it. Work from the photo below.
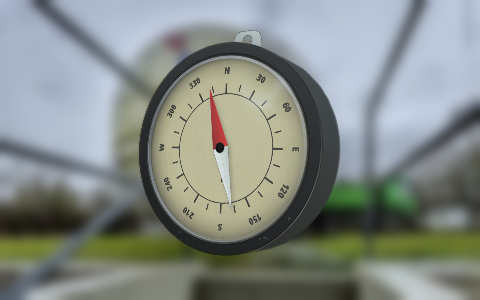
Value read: 345 °
